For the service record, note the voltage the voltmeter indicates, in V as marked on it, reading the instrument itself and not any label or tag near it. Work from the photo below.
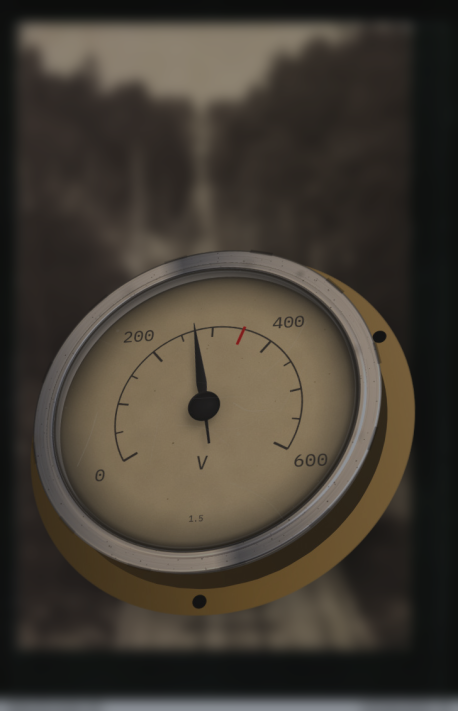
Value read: 275 V
